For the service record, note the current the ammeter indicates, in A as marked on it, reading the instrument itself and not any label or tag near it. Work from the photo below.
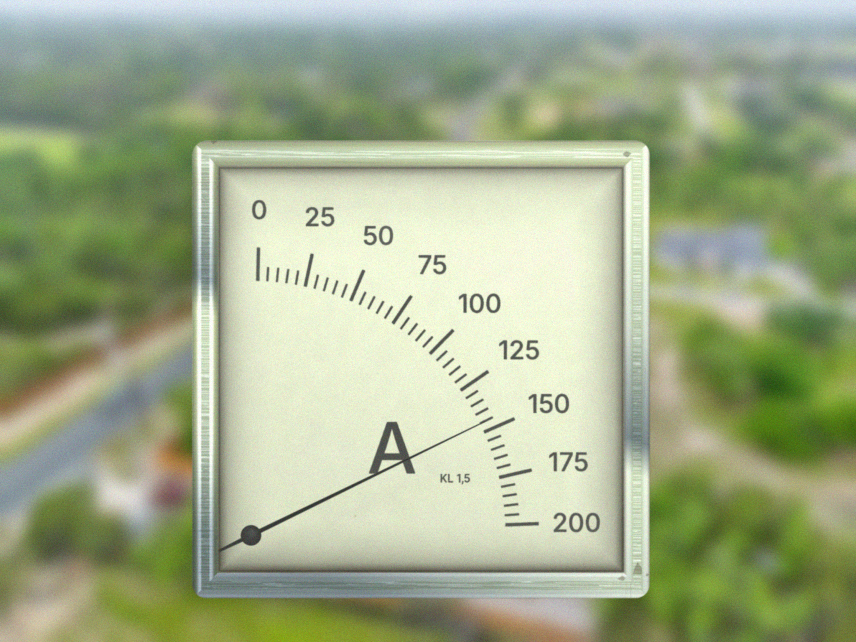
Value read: 145 A
